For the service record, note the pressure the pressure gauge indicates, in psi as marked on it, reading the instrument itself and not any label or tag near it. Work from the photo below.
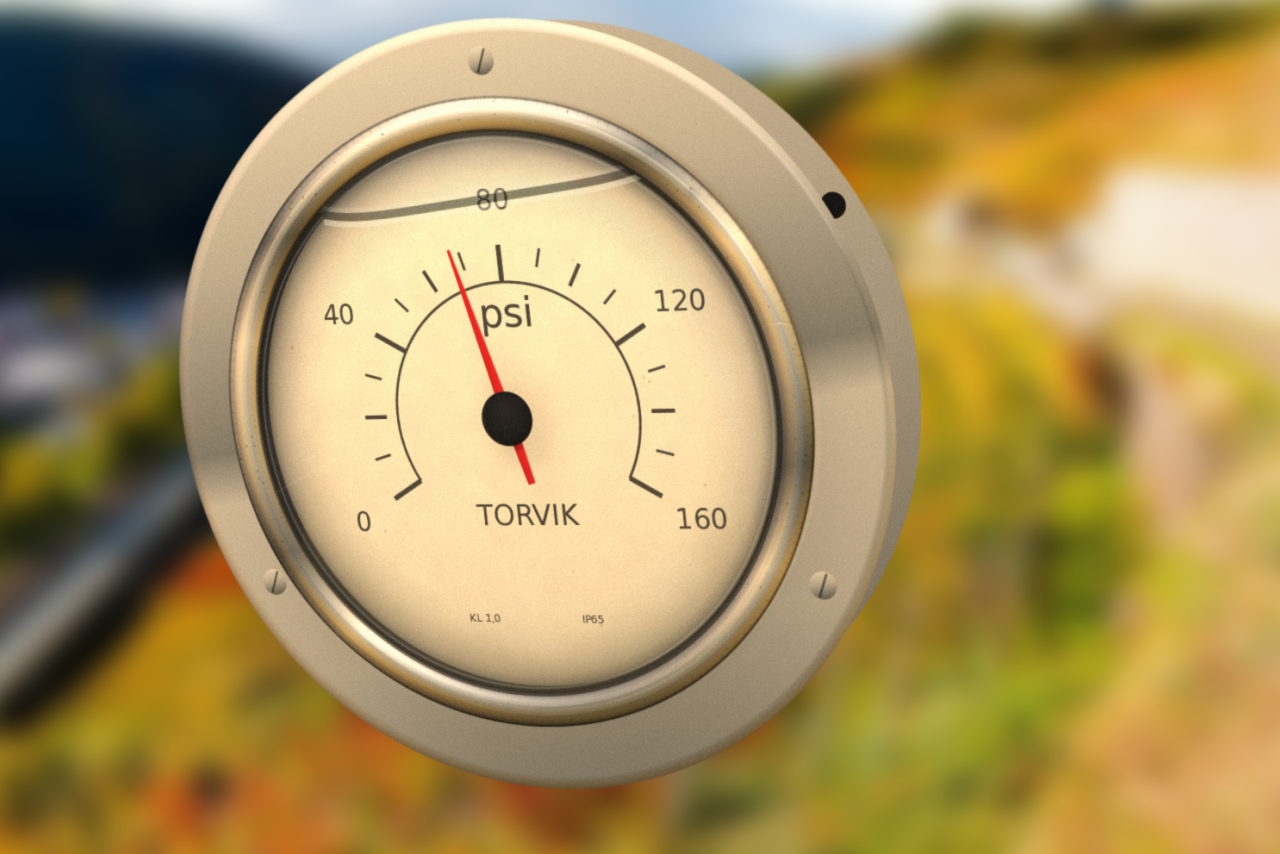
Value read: 70 psi
